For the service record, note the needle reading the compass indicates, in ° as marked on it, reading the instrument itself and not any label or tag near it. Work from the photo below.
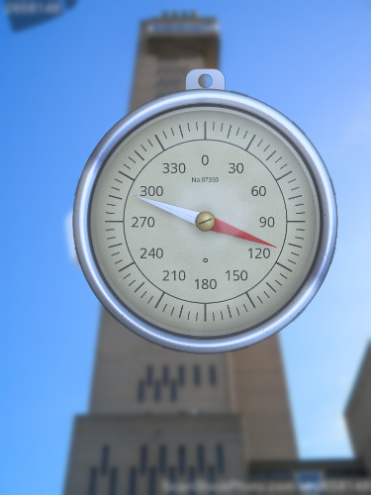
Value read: 110 °
